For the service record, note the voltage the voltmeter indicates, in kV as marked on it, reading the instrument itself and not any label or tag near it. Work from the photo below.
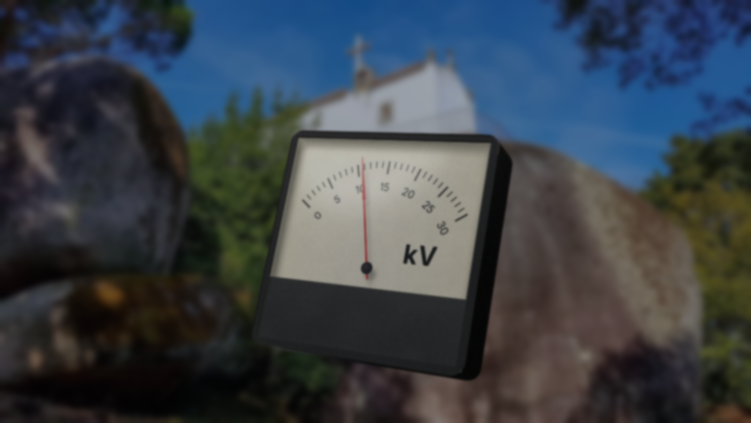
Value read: 11 kV
